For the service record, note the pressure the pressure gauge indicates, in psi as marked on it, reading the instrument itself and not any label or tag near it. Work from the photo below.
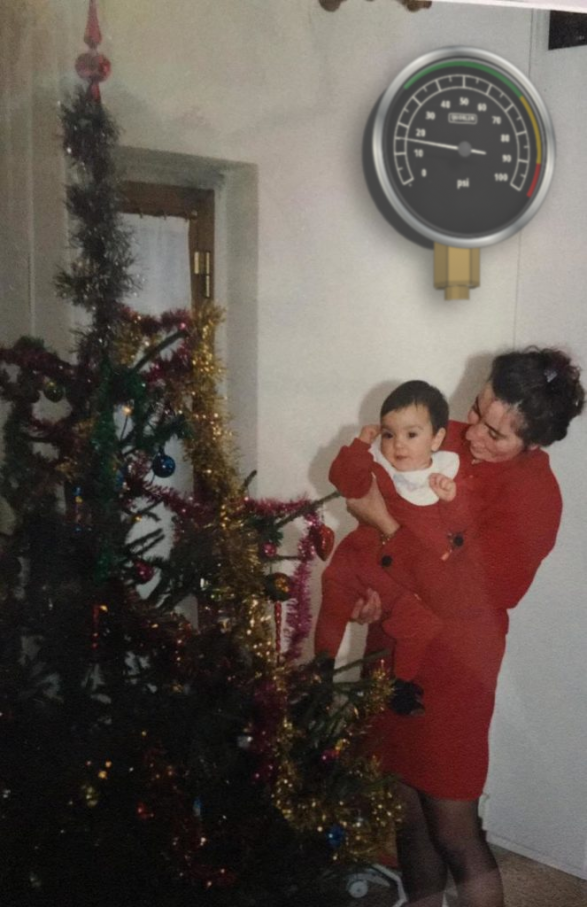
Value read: 15 psi
